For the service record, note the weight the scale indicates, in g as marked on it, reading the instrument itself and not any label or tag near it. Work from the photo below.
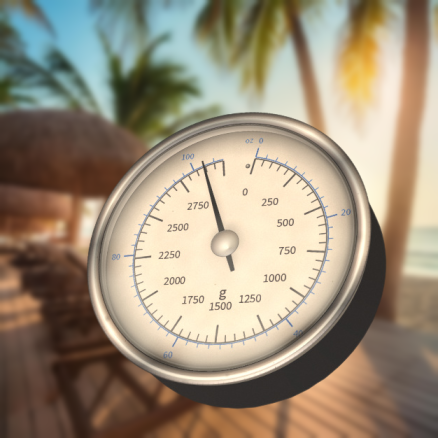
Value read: 2900 g
